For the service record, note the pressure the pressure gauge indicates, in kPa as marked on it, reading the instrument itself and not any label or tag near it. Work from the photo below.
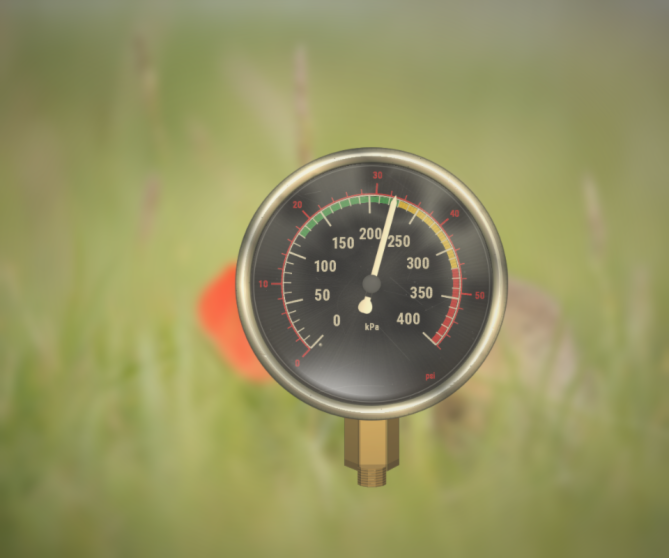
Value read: 225 kPa
